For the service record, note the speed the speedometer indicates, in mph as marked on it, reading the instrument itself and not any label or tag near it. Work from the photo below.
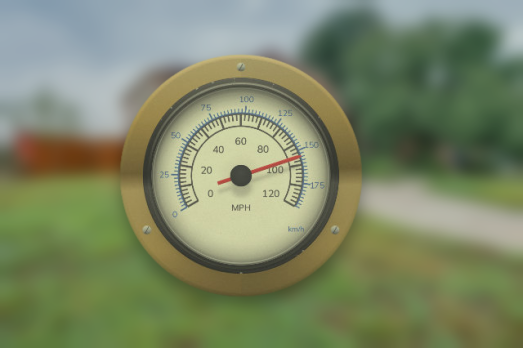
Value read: 96 mph
